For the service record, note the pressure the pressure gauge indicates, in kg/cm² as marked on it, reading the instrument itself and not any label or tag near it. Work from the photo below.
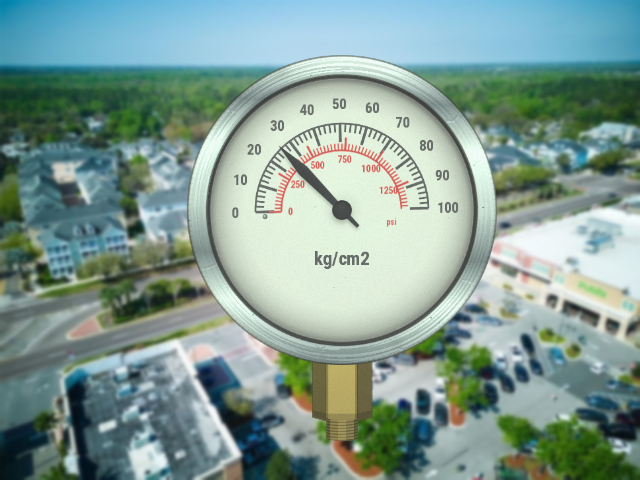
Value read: 26 kg/cm²
